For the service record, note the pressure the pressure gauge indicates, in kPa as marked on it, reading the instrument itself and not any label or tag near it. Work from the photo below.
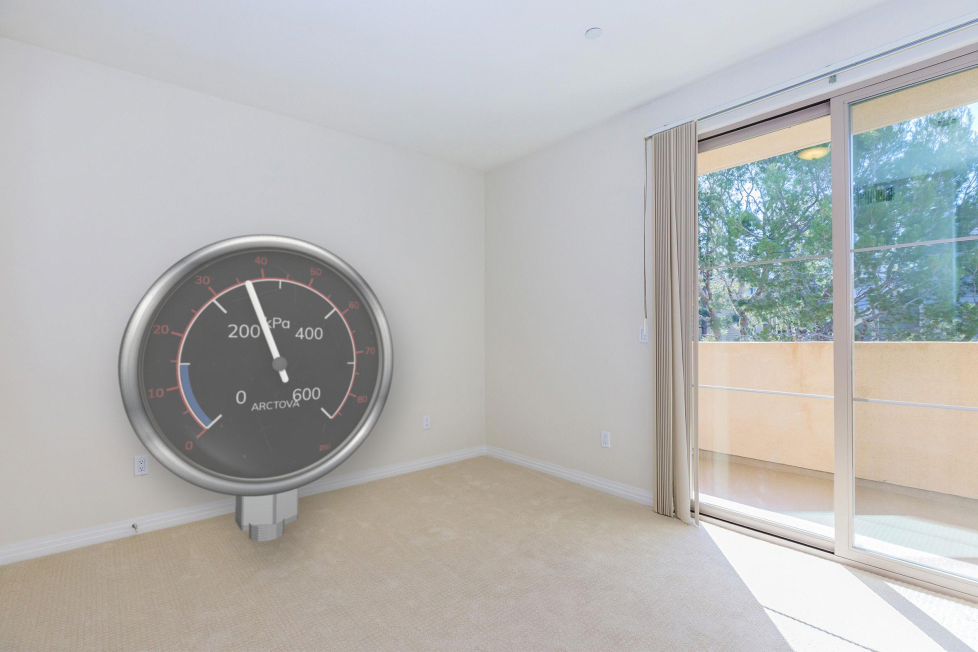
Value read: 250 kPa
